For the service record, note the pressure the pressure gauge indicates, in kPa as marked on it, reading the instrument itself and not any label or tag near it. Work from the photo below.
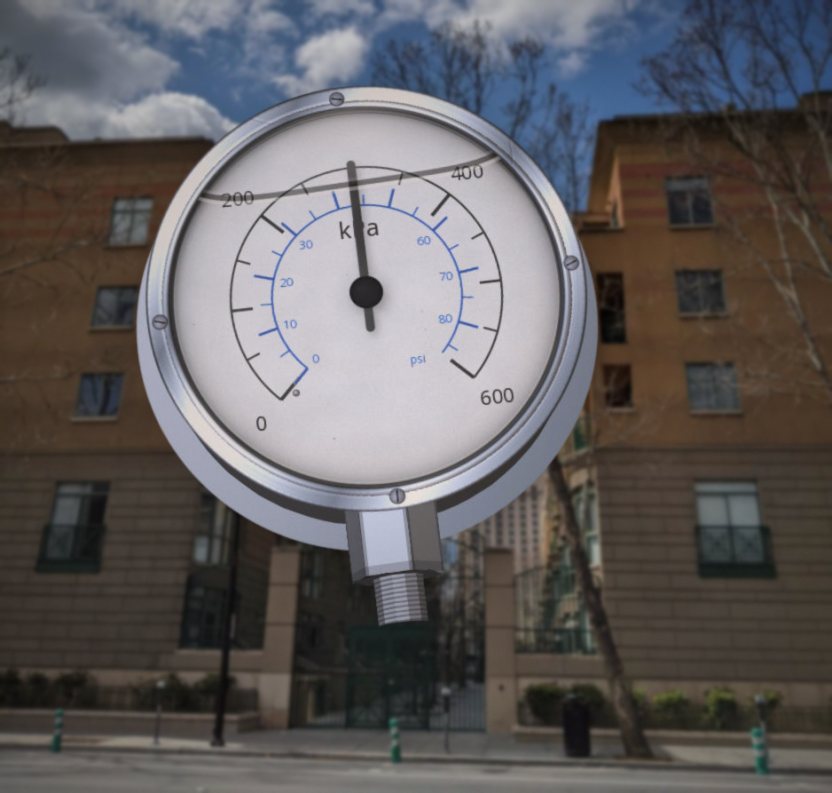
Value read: 300 kPa
